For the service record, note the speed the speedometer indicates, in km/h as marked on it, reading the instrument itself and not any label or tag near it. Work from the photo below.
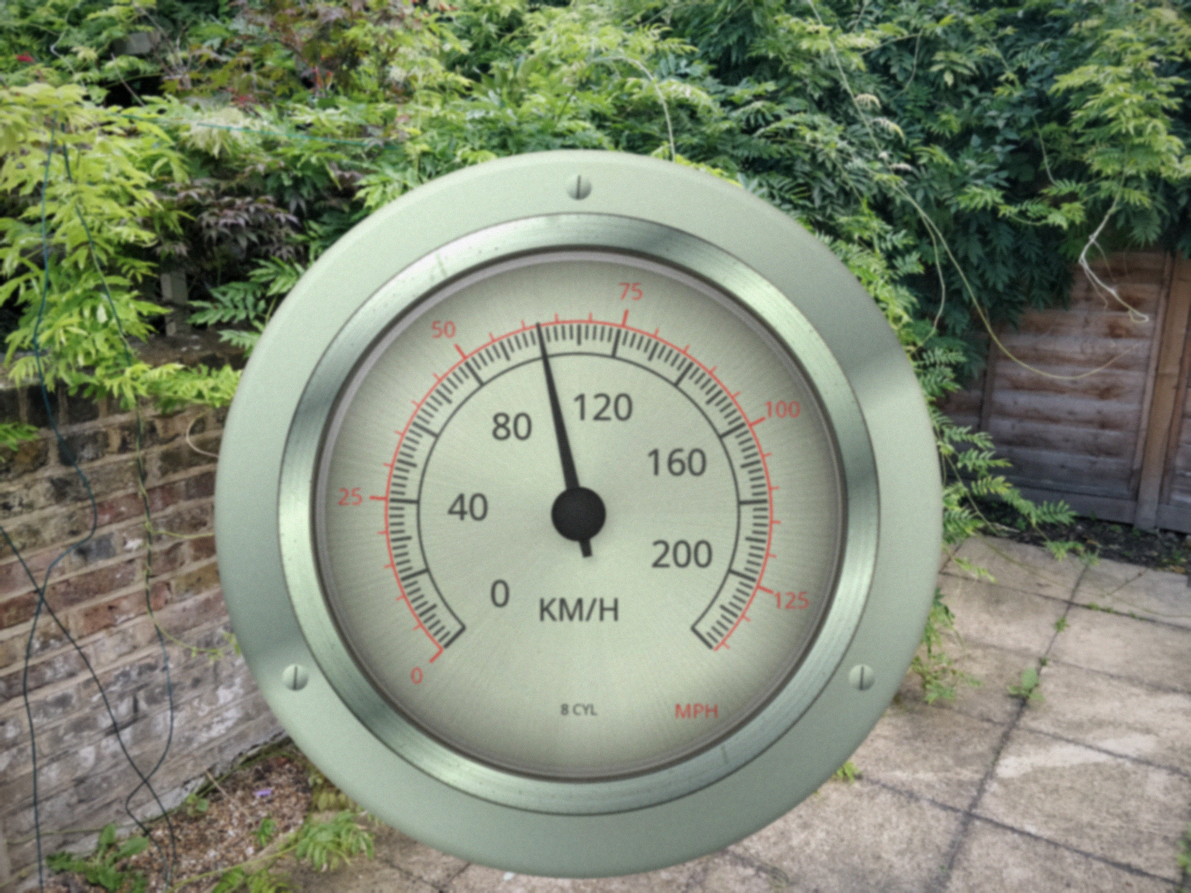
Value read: 100 km/h
